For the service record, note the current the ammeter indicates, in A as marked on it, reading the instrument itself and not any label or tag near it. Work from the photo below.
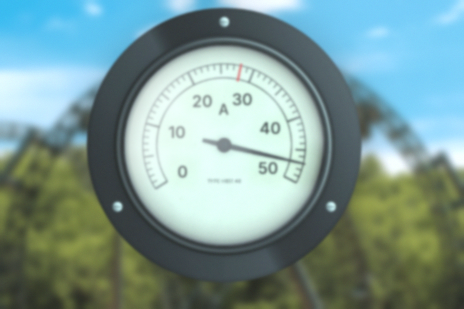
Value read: 47 A
